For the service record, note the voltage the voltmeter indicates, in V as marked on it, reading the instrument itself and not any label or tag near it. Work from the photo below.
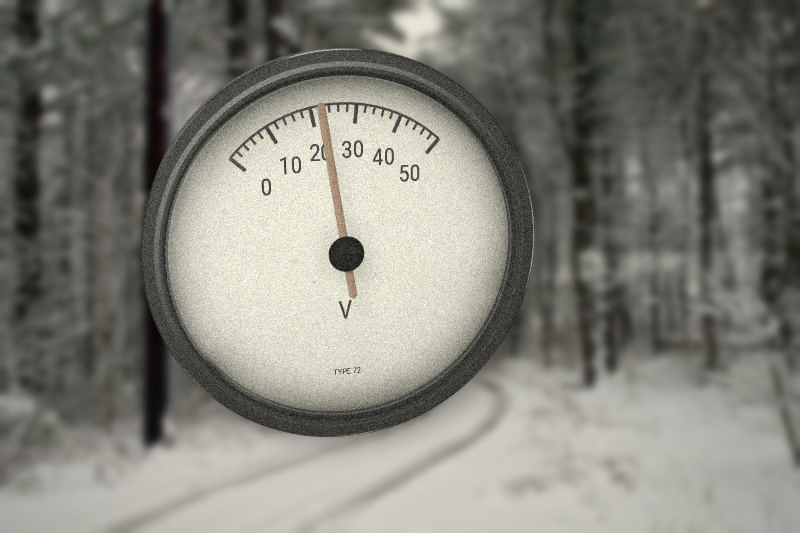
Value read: 22 V
